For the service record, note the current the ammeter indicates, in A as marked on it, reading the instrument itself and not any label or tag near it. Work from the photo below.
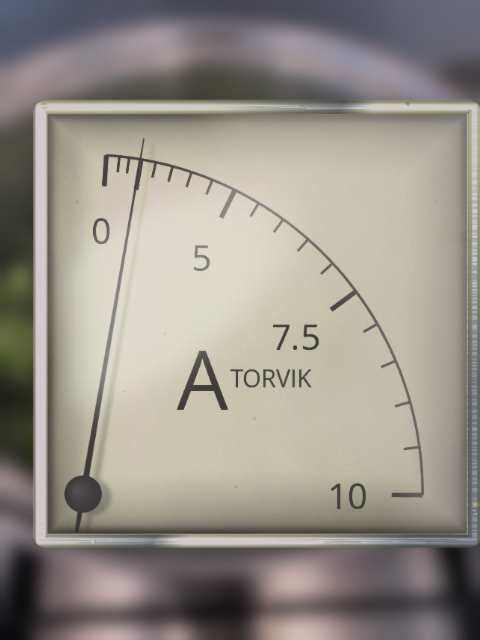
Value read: 2.5 A
